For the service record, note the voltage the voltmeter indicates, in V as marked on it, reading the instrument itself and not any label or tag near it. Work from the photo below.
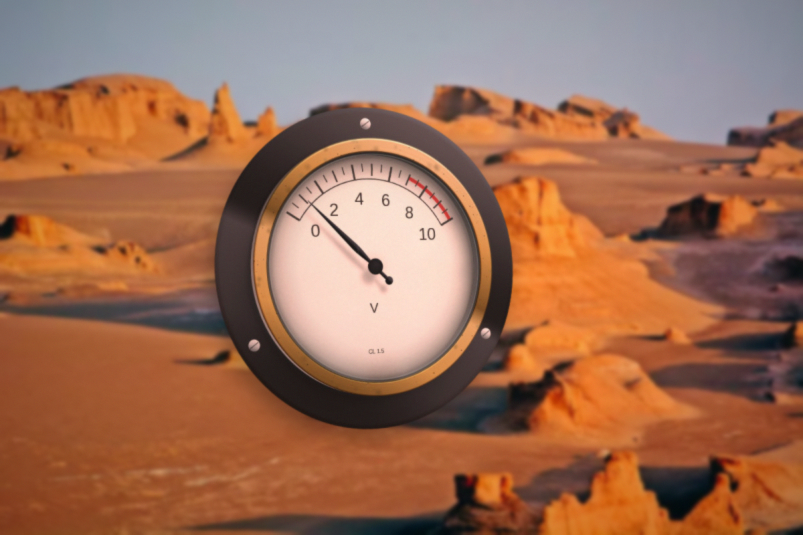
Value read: 1 V
